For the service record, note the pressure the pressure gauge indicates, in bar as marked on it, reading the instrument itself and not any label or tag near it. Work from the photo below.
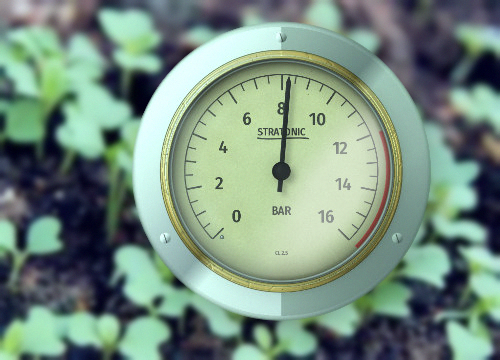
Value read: 8.25 bar
